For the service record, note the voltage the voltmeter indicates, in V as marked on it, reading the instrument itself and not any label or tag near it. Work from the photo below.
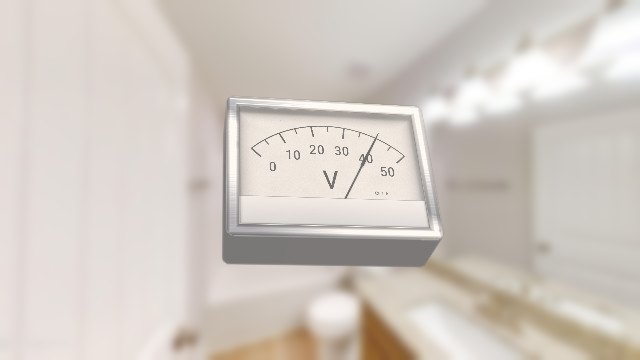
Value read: 40 V
